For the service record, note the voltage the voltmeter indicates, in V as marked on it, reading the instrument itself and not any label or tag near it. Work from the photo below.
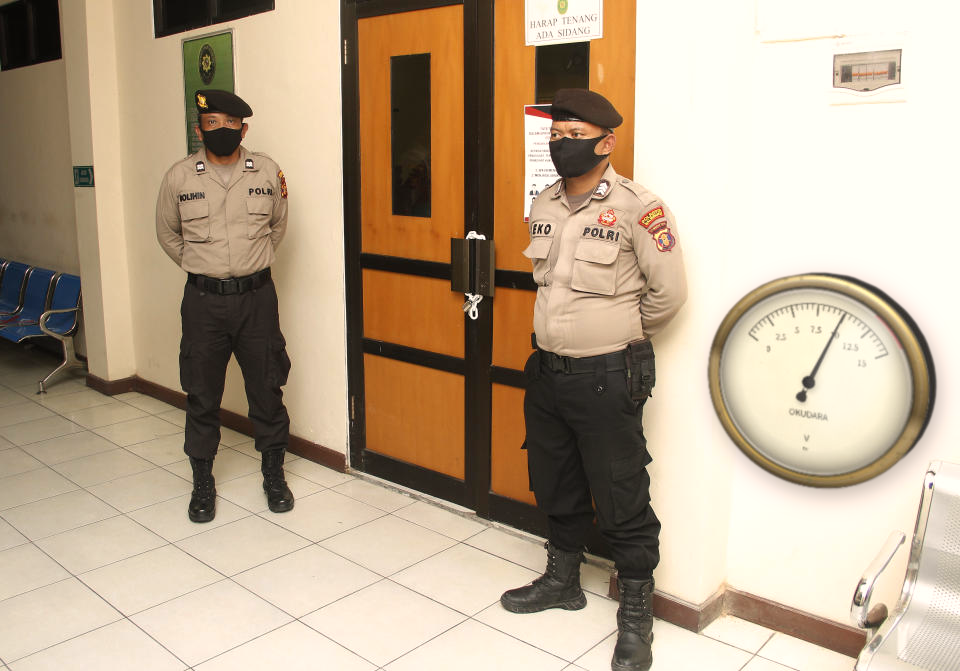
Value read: 10 V
